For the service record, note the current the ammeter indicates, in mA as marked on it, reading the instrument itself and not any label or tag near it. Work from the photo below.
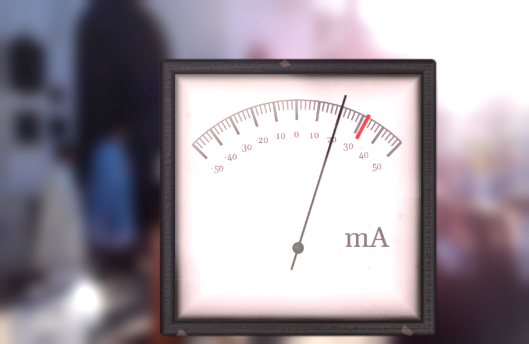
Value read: 20 mA
